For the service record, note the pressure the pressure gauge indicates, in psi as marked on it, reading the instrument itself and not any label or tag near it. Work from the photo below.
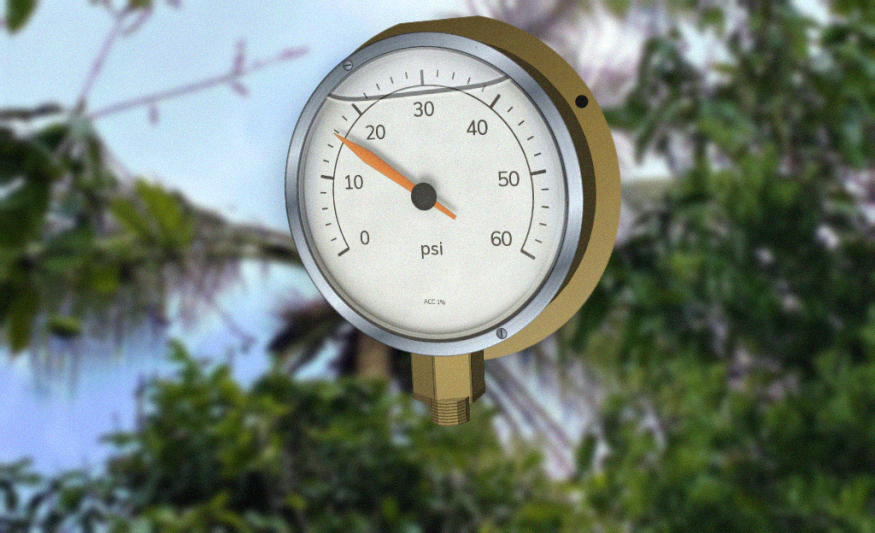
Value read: 16 psi
